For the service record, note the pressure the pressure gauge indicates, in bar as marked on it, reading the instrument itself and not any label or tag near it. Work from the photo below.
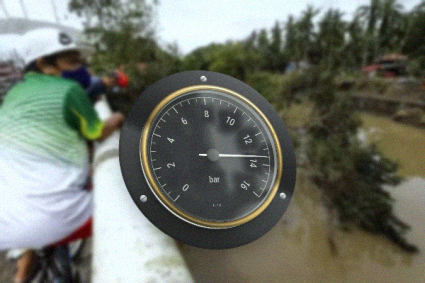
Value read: 13.5 bar
